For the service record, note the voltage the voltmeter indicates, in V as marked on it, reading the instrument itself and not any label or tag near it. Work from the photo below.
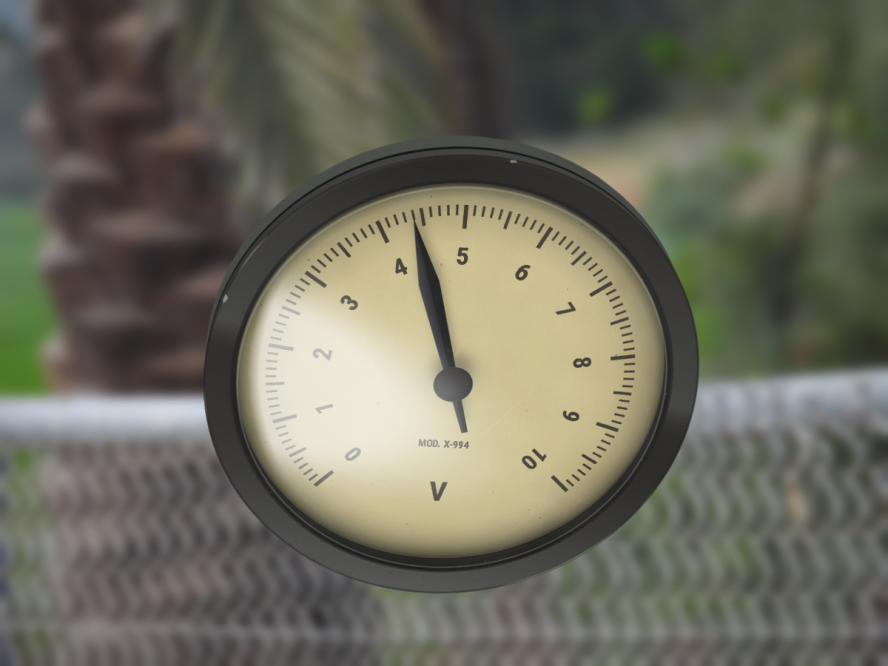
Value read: 4.4 V
